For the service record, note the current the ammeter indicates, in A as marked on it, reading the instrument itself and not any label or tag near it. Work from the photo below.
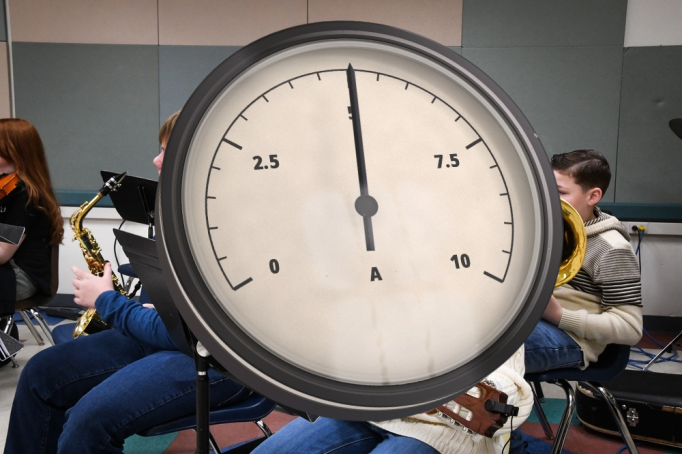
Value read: 5 A
